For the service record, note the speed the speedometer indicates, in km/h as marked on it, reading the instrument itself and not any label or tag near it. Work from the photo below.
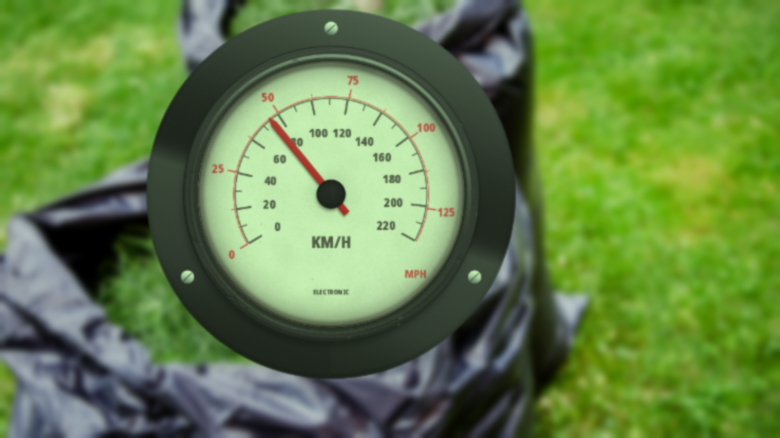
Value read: 75 km/h
